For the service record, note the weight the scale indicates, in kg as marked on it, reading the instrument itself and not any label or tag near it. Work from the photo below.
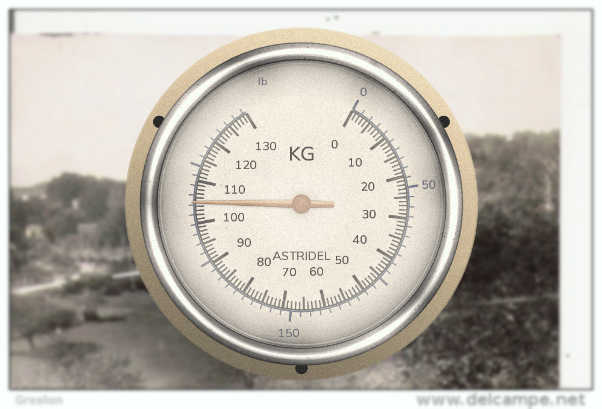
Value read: 105 kg
